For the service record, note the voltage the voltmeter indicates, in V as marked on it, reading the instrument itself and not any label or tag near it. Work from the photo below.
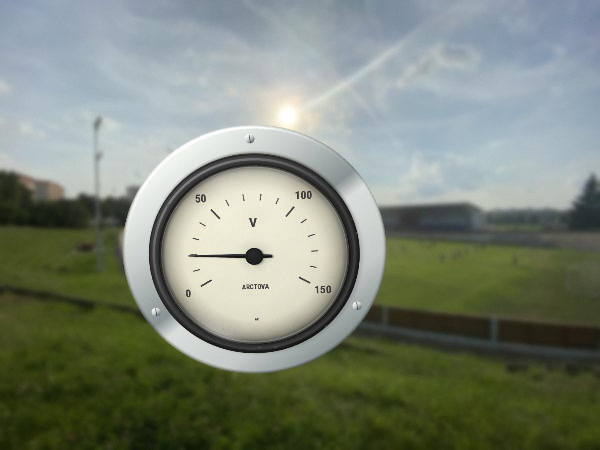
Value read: 20 V
